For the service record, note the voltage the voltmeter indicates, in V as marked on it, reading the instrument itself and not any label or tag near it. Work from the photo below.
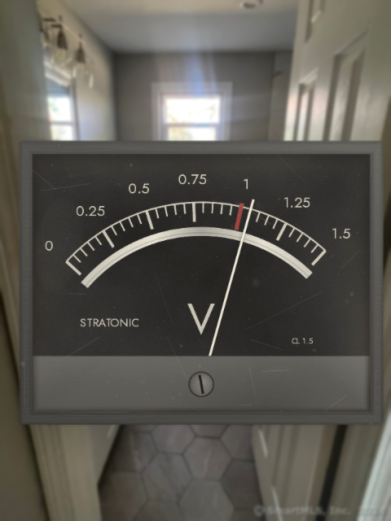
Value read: 1.05 V
